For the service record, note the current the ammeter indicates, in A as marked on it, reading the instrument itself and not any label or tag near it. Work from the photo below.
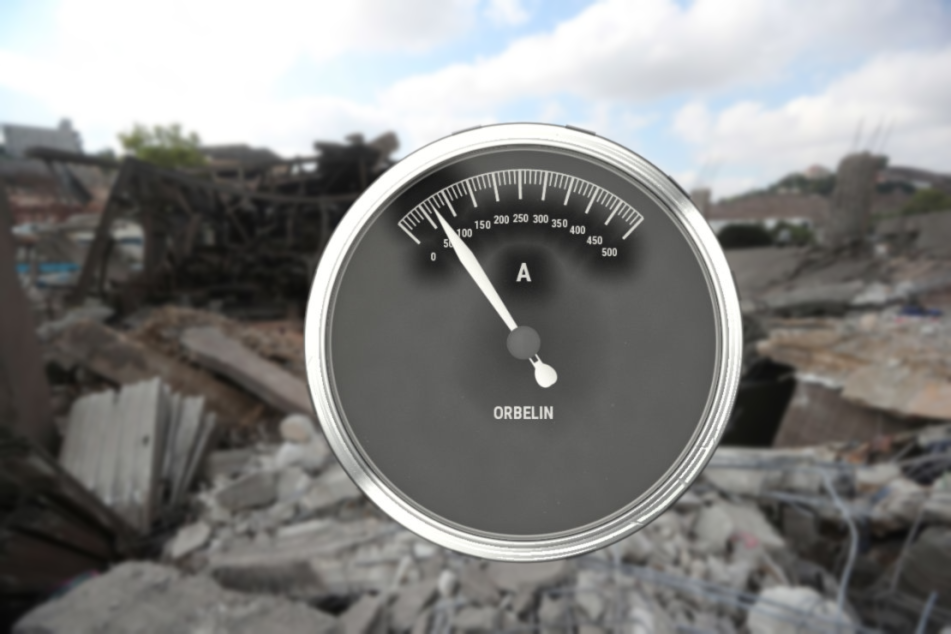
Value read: 70 A
